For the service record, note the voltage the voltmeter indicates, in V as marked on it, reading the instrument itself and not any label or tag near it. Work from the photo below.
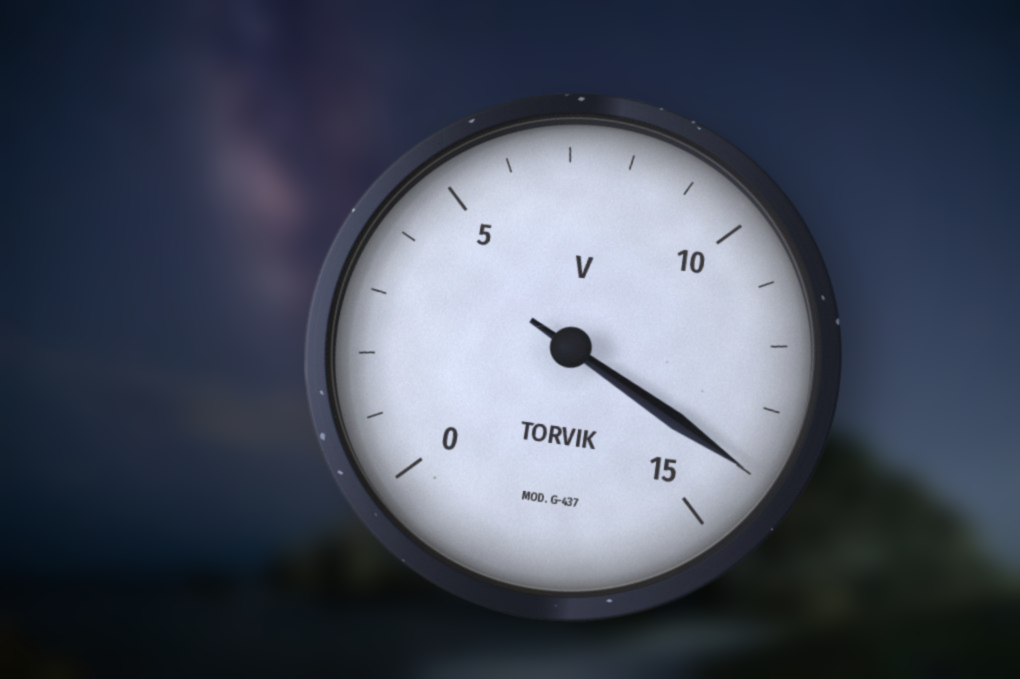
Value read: 14 V
